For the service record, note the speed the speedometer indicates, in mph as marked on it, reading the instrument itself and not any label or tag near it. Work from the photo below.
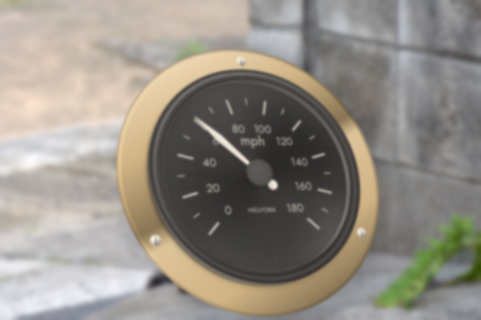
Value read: 60 mph
